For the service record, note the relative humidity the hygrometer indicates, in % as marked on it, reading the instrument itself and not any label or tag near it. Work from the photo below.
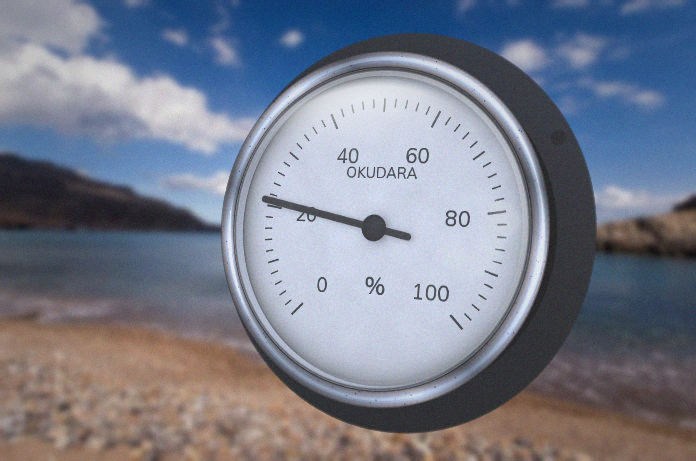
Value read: 21 %
